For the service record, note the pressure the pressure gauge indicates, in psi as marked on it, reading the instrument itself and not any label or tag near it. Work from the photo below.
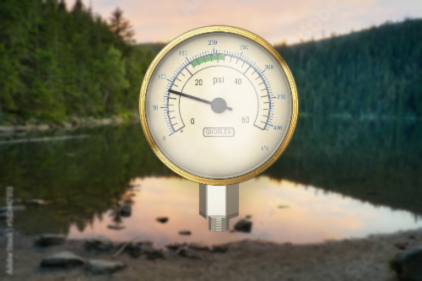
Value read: 12 psi
